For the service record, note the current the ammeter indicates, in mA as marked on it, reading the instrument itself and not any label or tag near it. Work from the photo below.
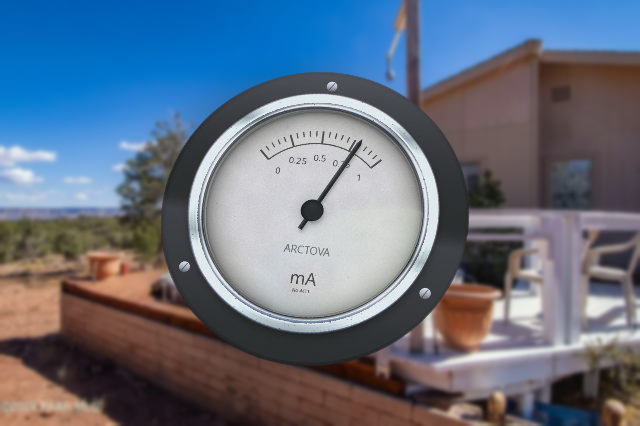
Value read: 0.8 mA
